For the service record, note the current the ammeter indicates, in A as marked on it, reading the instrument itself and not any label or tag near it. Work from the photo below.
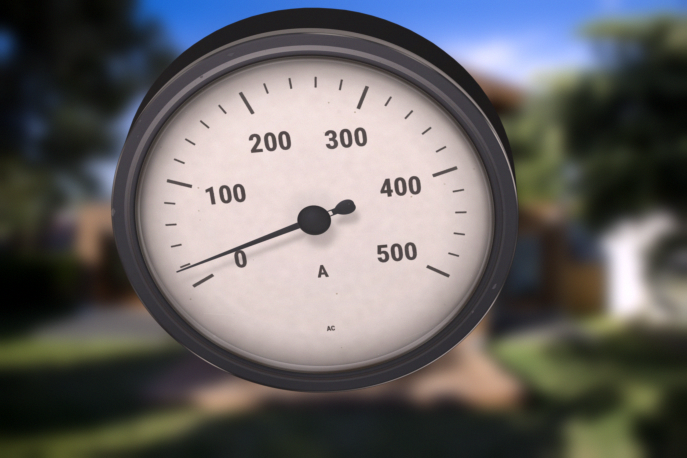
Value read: 20 A
